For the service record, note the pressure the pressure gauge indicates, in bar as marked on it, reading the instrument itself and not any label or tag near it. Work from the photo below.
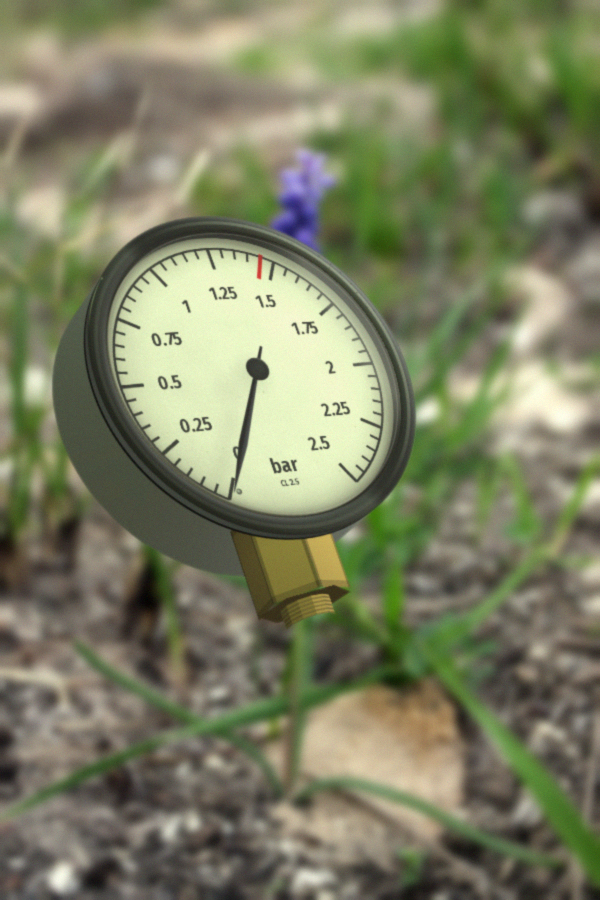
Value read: 0 bar
